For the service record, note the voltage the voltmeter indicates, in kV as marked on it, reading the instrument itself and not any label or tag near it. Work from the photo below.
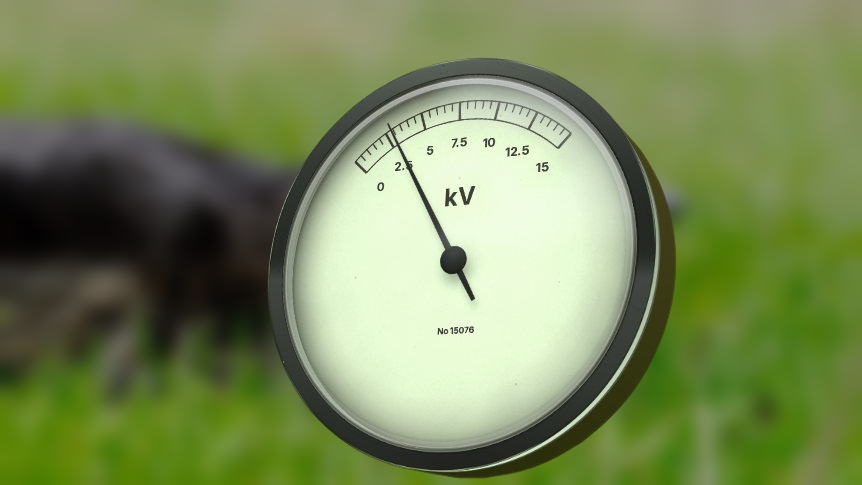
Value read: 3 kV
